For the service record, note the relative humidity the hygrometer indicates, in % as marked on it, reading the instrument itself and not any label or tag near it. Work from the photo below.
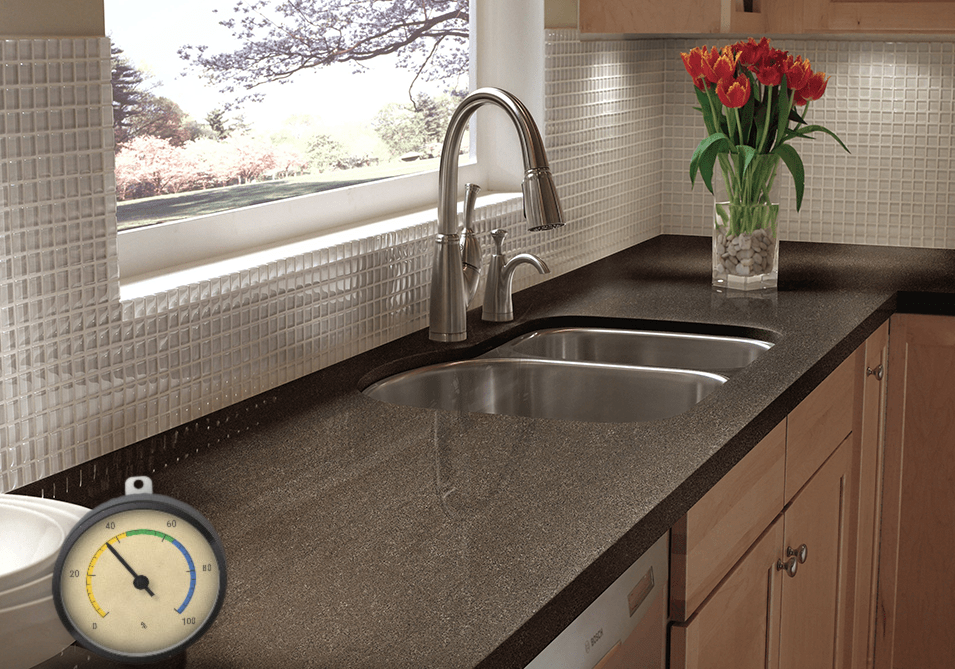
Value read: 36 %
